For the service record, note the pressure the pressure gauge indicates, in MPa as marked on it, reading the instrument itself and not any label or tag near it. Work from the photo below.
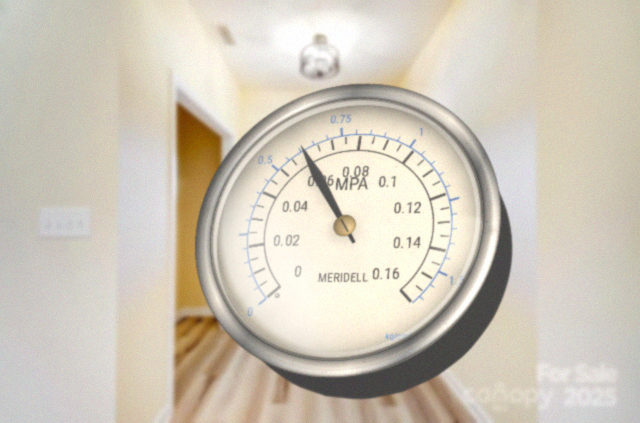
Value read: 0.06 MPa
